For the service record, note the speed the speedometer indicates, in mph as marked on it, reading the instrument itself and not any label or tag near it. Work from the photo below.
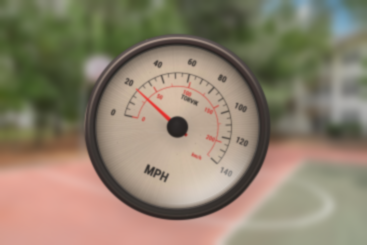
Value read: 20 mph
